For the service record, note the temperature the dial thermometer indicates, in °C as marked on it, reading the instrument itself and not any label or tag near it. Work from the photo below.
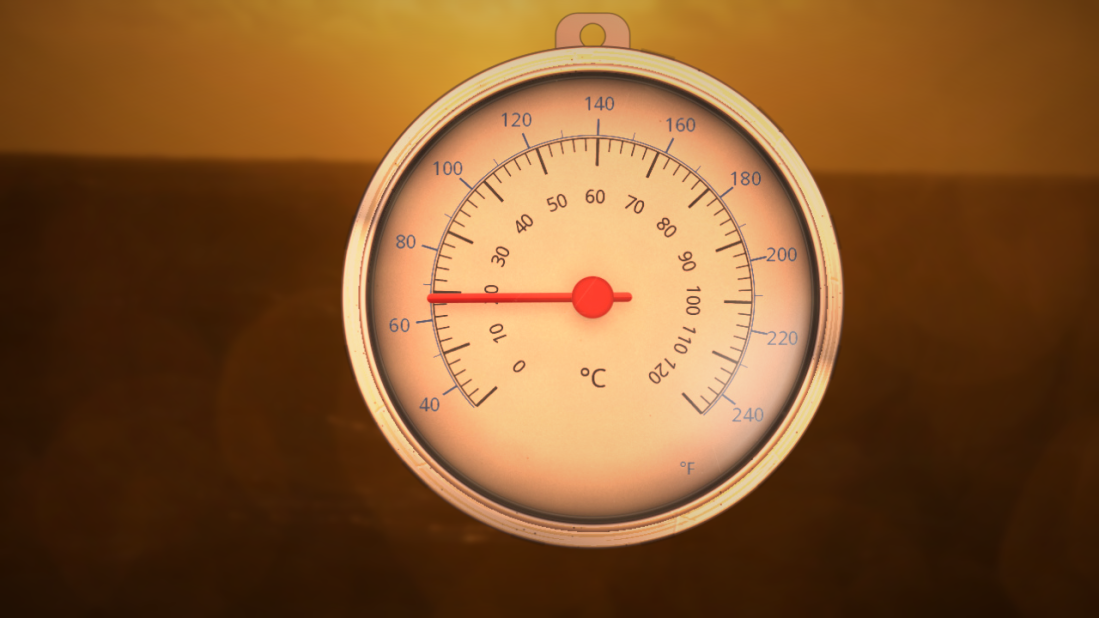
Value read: 19 °C
